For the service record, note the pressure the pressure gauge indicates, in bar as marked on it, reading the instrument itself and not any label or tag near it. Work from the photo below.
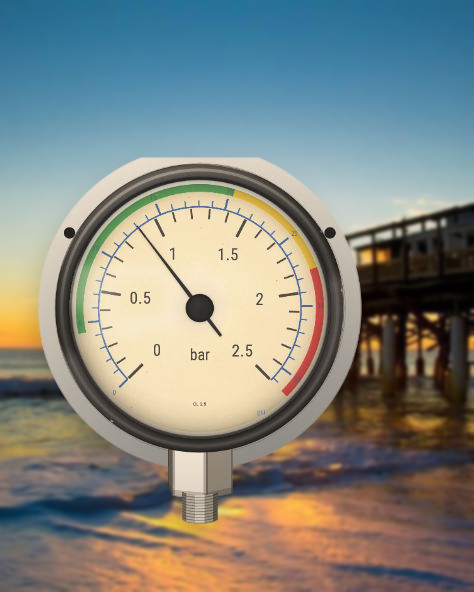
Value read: 0.9 bar
